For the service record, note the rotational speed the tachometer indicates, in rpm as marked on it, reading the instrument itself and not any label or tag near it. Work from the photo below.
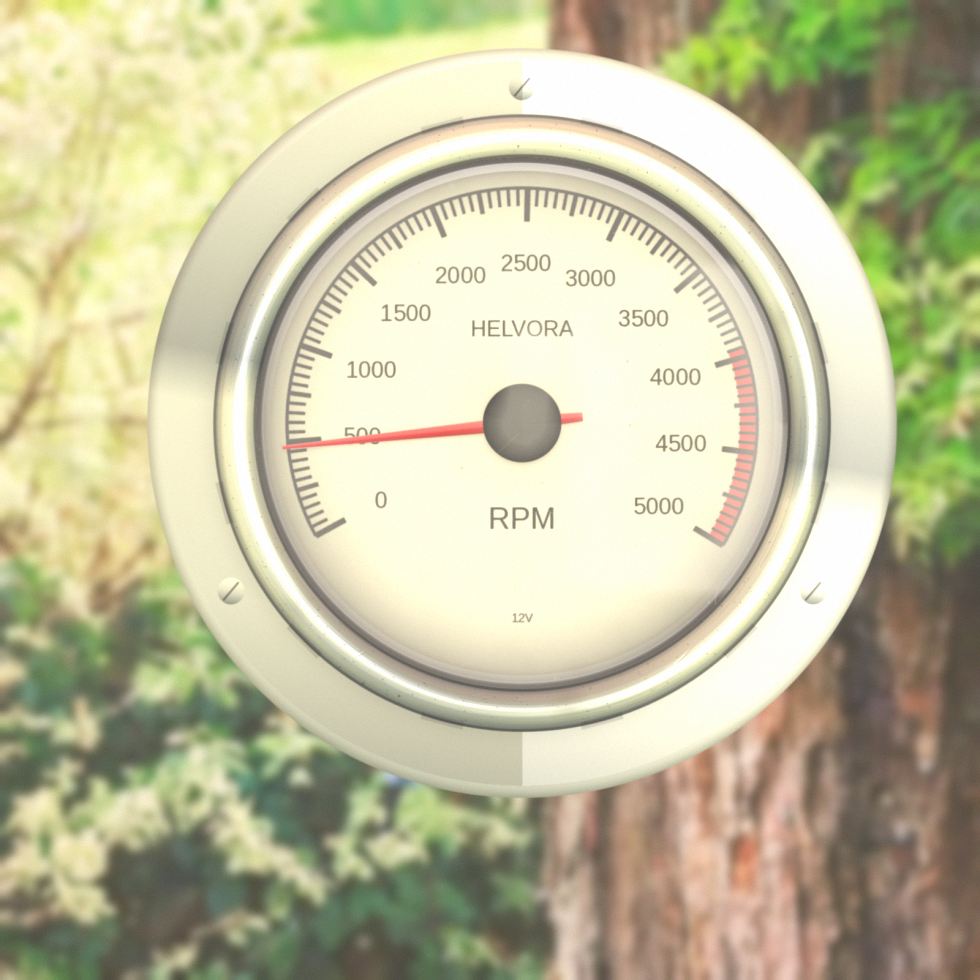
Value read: 475 rpm
